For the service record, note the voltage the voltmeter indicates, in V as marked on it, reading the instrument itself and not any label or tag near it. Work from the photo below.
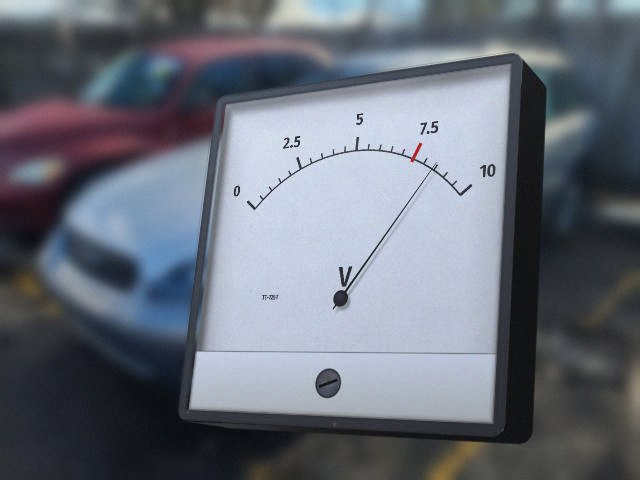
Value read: 8.5 V
